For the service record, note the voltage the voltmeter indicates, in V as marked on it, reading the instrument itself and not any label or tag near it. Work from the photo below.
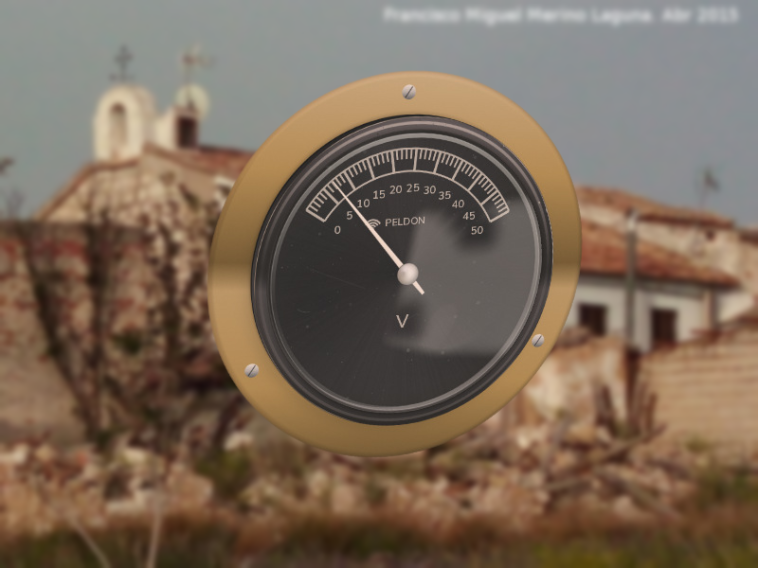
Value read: 7 V
